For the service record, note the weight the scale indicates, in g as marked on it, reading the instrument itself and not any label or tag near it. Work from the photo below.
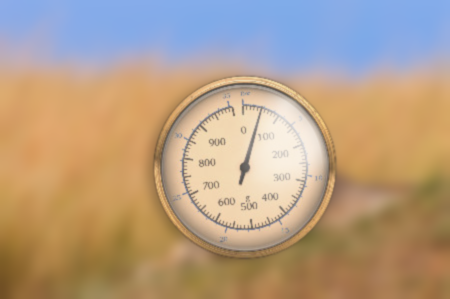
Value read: 50 g
